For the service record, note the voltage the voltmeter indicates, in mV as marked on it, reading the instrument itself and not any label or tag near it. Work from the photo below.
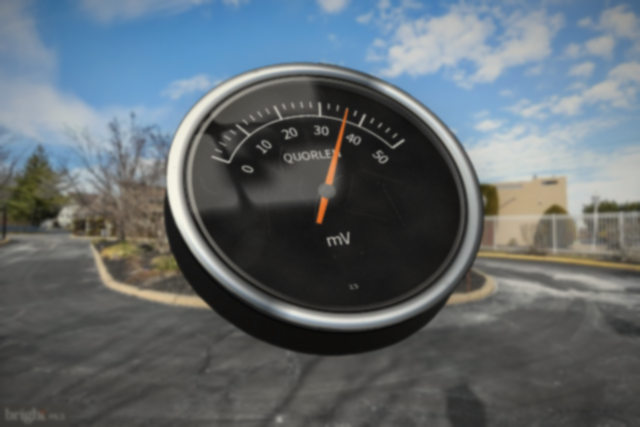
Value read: 36 mV
